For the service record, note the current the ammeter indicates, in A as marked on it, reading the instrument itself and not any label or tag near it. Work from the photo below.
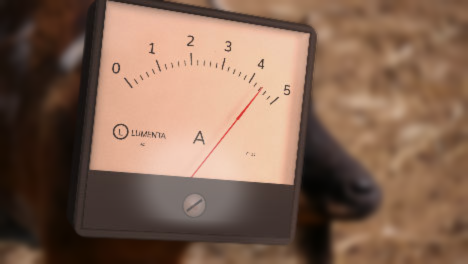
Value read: 4.4 A
